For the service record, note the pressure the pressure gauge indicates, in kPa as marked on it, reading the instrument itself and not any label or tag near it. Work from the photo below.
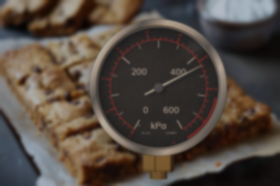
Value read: 425 kPa
